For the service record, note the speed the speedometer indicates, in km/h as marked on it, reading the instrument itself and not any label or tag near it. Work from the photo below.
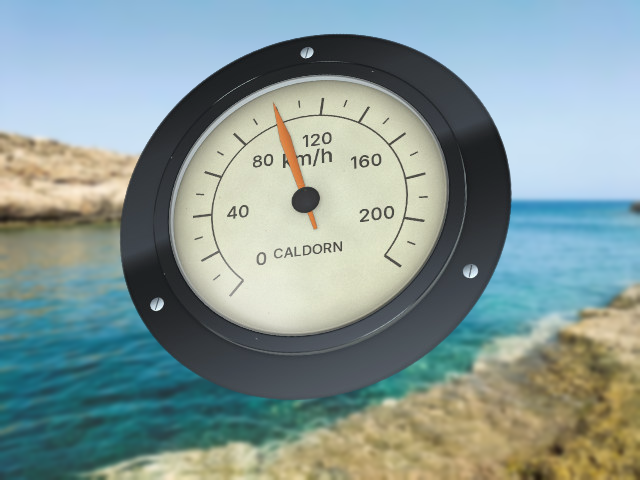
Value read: 100 km/h
